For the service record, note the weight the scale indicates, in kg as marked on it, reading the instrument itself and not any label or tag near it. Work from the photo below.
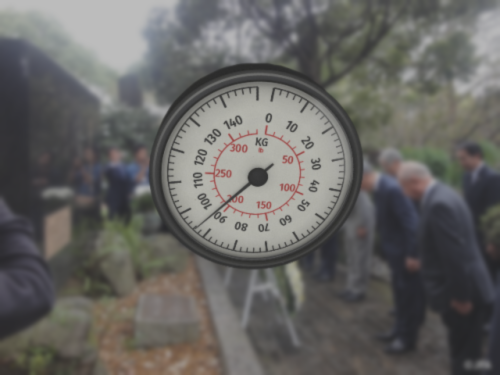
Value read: 94 kg
